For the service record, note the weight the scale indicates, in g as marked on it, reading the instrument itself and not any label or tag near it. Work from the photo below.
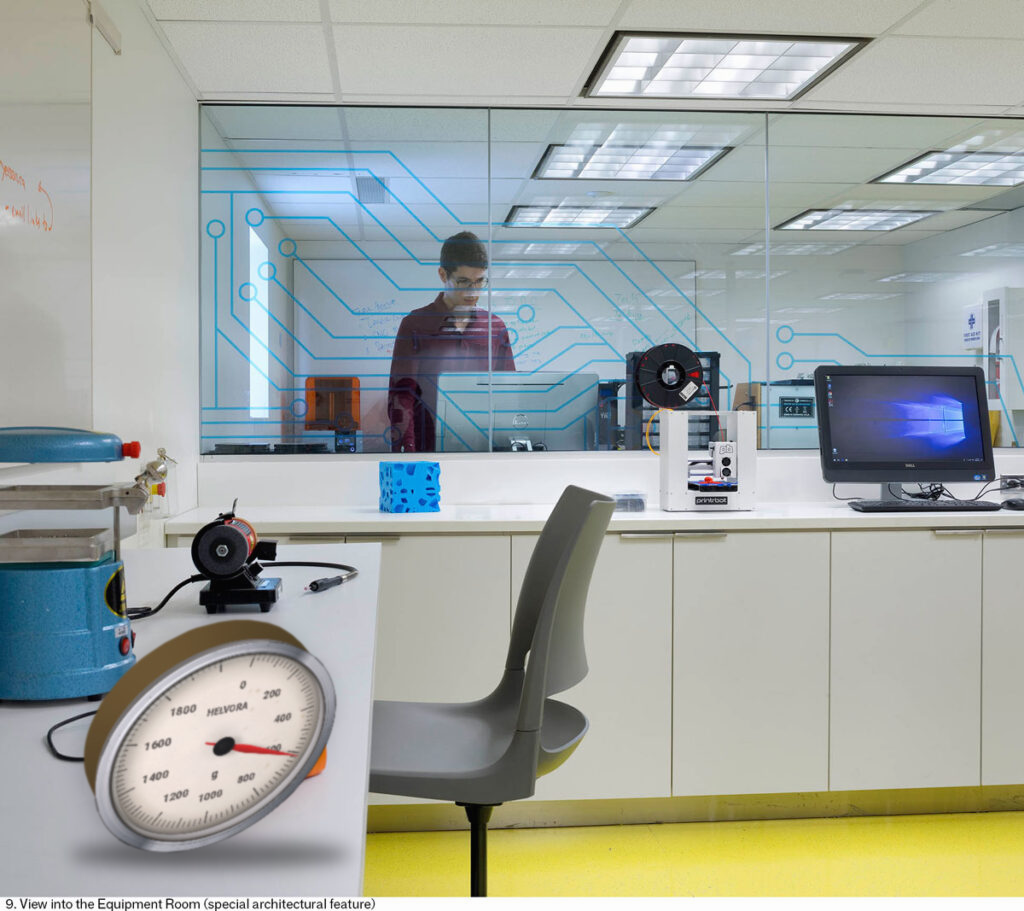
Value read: 600 g
